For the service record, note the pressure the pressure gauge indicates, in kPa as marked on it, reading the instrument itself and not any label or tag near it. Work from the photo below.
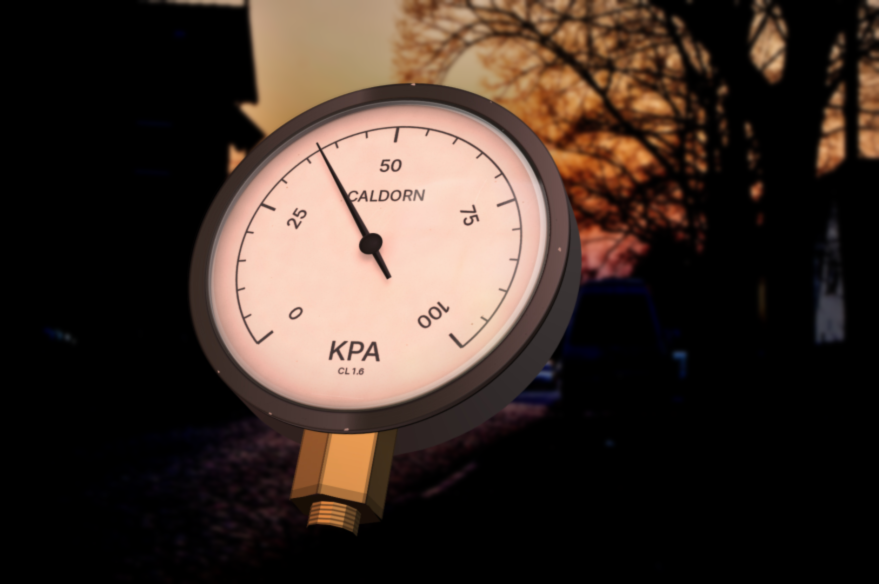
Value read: 37.5 kPa
